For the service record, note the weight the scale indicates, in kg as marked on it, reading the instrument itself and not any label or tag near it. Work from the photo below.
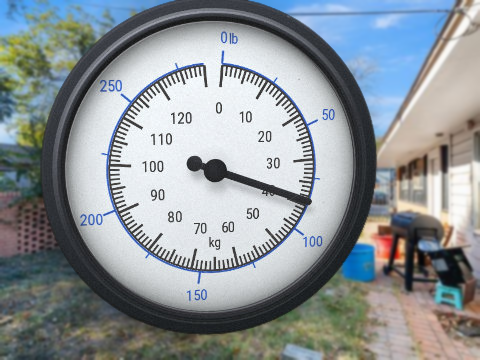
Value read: 39 kg
